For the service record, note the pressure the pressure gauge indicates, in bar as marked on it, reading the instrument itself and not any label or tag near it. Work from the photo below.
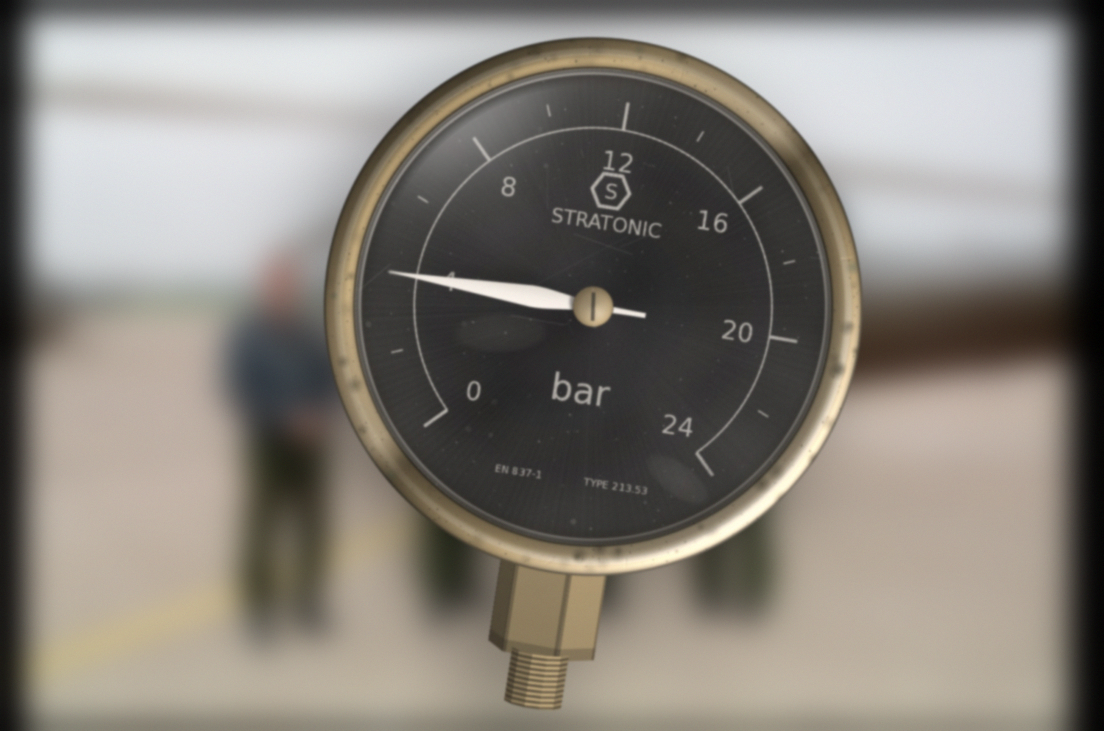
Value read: 4 bar
